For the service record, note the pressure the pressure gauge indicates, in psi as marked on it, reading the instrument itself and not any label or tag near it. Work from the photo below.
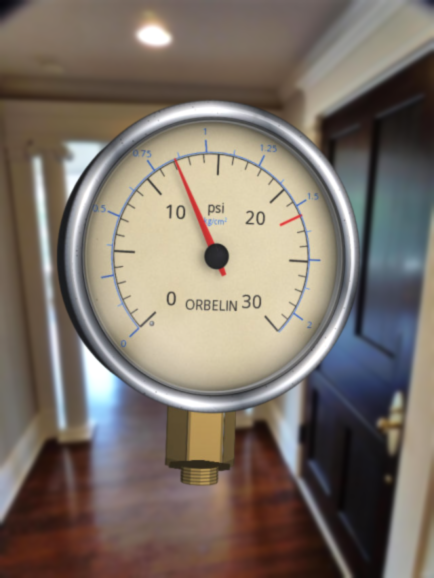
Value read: 12 psi
